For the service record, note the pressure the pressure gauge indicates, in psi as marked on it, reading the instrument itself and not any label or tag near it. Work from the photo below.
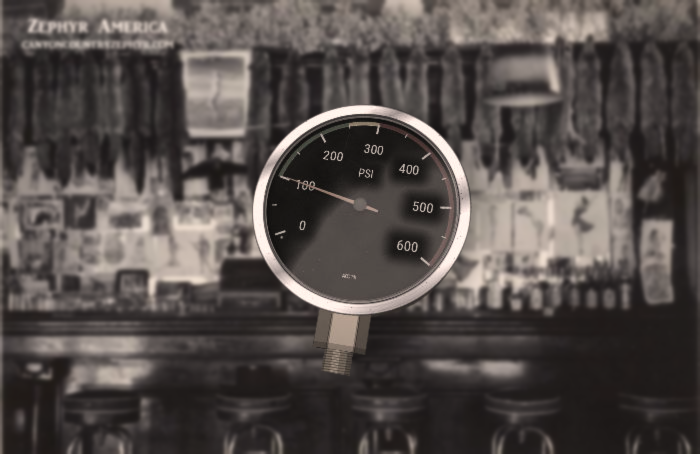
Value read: 100 psi
